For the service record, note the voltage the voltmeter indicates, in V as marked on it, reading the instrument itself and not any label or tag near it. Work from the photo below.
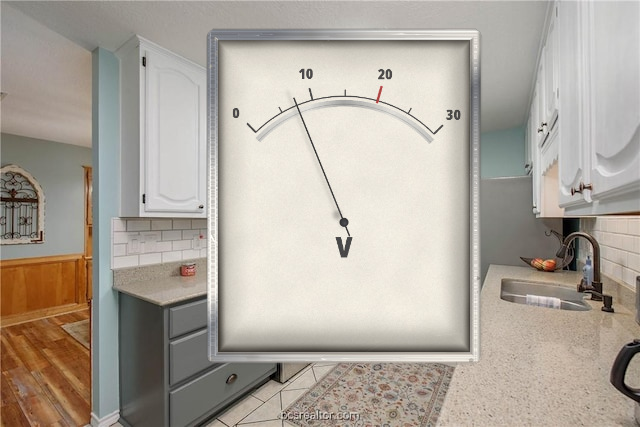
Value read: 7.5 V
